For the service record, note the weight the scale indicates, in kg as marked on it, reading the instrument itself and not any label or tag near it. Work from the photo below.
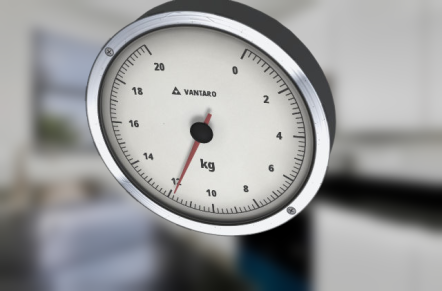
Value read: 11.8 kg
